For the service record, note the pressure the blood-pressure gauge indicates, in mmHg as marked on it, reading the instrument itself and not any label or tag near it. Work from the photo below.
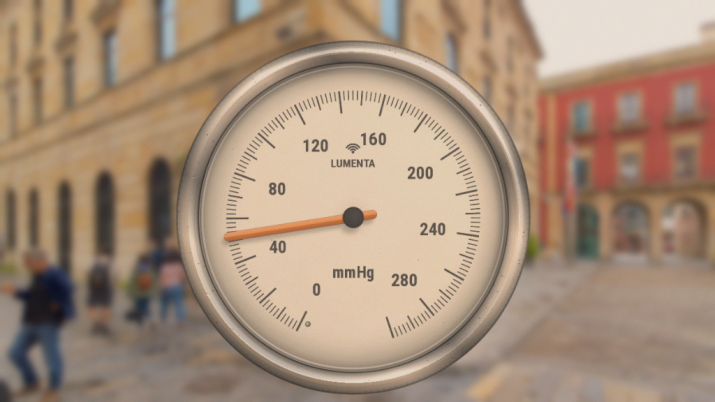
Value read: 52 mmHg
